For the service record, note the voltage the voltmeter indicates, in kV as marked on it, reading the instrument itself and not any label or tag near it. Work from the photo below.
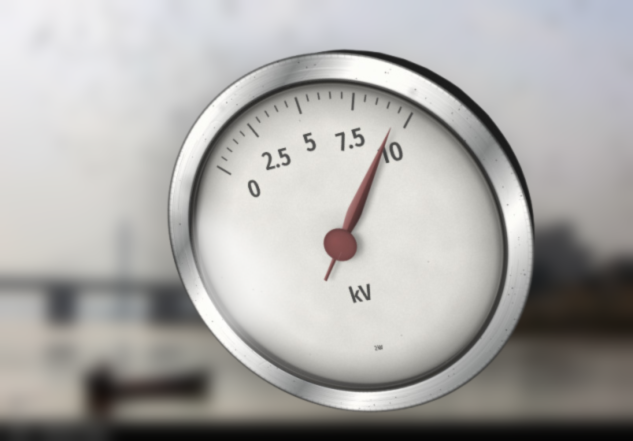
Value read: 9.5 kV
